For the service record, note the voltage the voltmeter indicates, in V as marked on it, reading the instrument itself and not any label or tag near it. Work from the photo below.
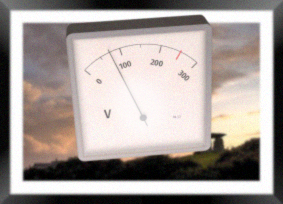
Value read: 75 V
